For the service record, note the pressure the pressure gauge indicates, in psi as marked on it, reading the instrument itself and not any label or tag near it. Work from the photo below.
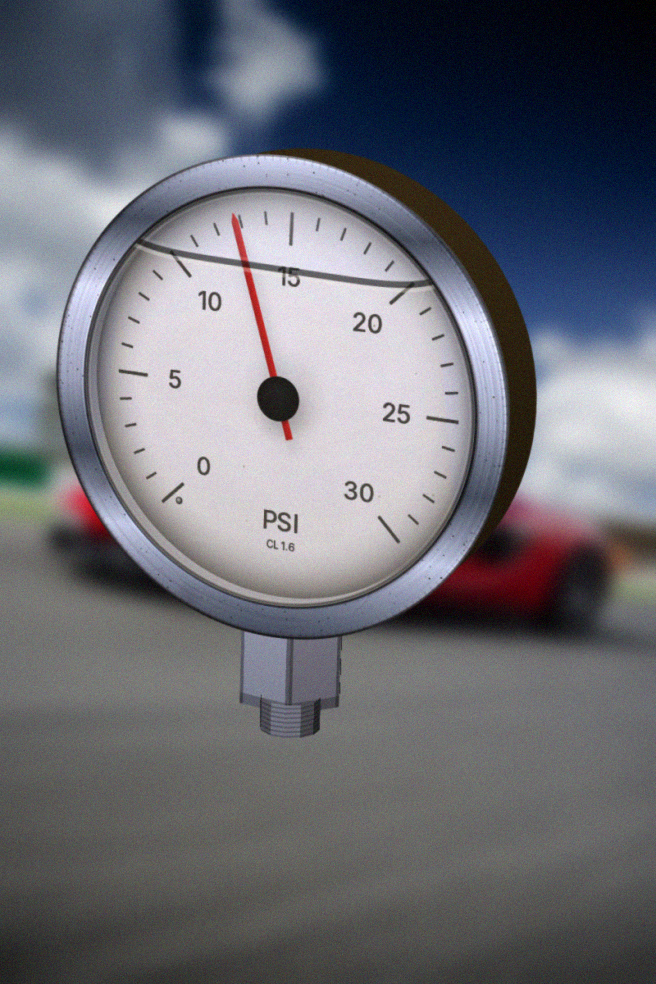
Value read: 13 psi
